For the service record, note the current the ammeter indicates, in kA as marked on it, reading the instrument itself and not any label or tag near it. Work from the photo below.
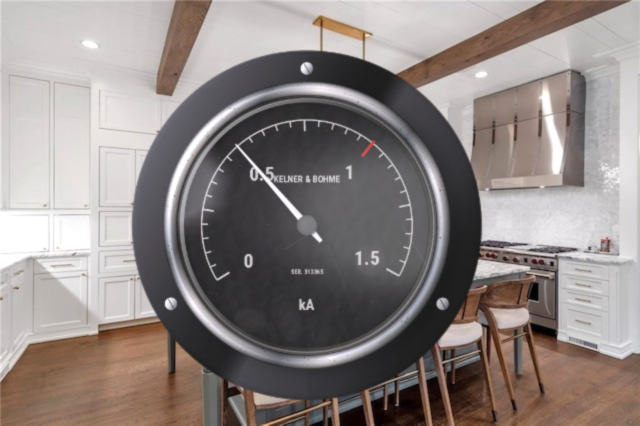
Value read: 0.5 kA
